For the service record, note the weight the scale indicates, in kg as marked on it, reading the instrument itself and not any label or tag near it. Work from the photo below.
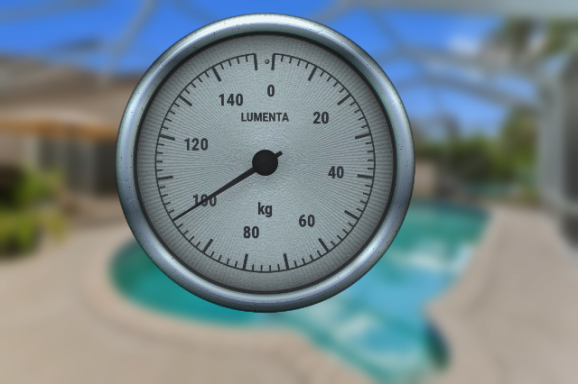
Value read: 100 kg
